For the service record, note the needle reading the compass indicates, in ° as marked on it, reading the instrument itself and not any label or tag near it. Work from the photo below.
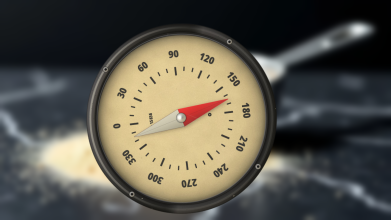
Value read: 165 °
